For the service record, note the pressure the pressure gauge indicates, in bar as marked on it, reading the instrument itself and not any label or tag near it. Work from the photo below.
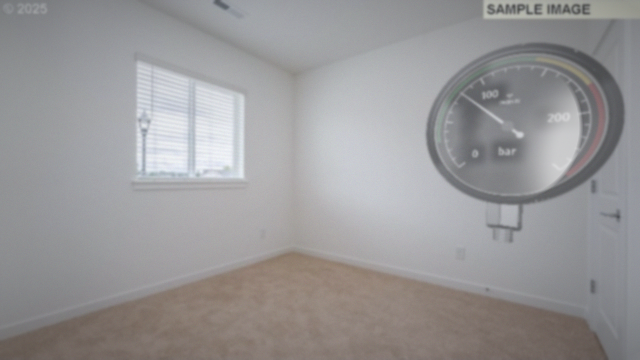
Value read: 80 bar
